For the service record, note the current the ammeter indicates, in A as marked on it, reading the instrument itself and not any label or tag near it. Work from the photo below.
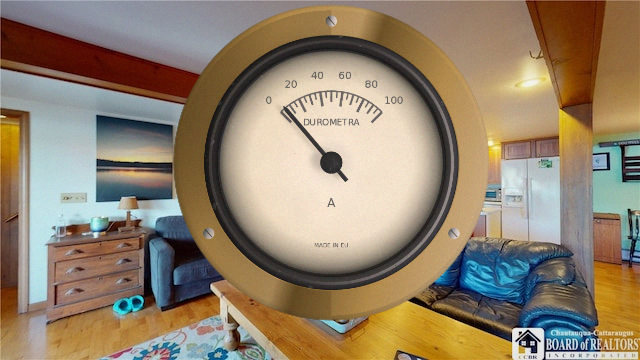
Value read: 5 A
